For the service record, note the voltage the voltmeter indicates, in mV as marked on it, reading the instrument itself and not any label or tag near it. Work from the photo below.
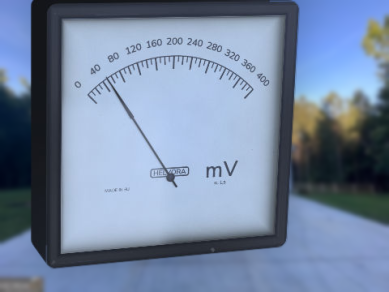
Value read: 50 mV
